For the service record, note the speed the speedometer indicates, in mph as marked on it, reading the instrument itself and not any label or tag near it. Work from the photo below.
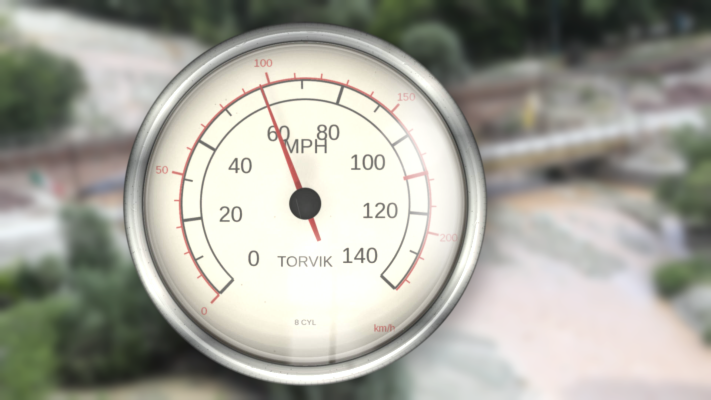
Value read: 60 mph
